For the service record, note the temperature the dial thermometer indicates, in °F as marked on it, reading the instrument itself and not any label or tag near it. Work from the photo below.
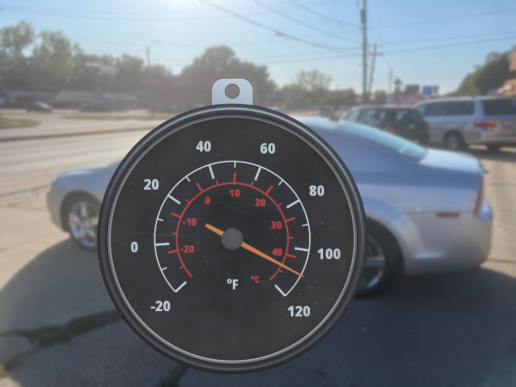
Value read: 110 °F
